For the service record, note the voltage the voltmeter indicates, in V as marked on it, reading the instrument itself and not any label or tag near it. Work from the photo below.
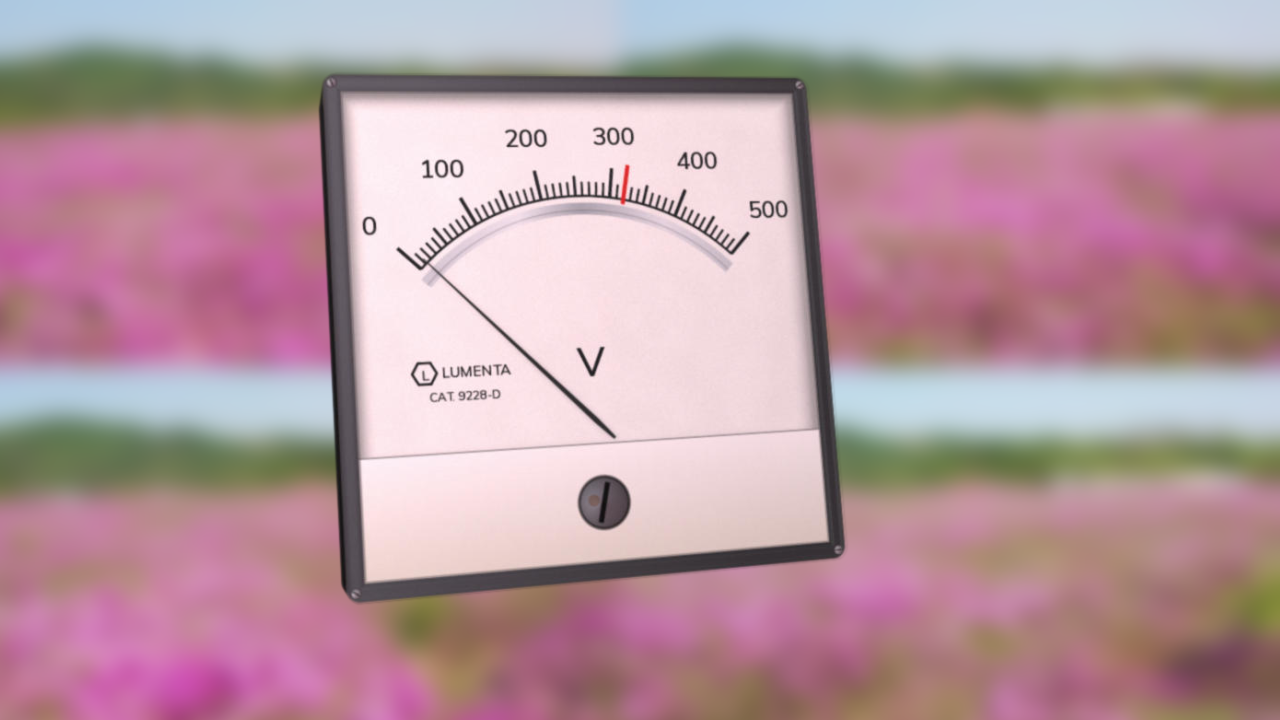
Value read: 10 V
